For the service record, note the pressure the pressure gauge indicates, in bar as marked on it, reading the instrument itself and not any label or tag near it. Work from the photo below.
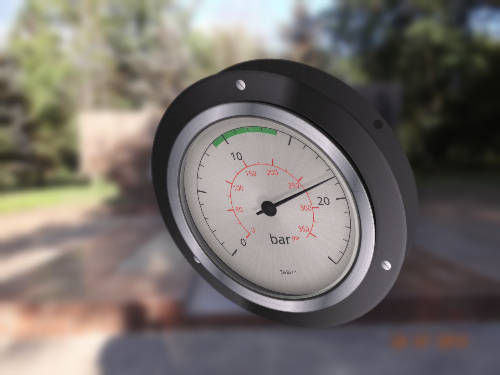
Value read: 18.5 bar
